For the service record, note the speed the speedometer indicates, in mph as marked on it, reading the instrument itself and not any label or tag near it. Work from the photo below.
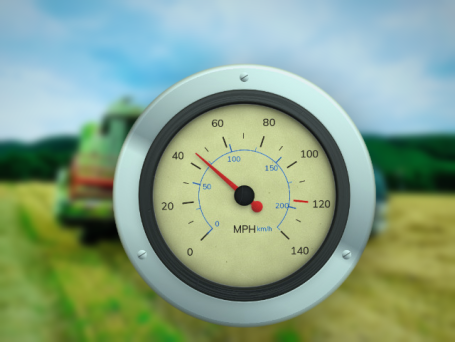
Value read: 45 mph
